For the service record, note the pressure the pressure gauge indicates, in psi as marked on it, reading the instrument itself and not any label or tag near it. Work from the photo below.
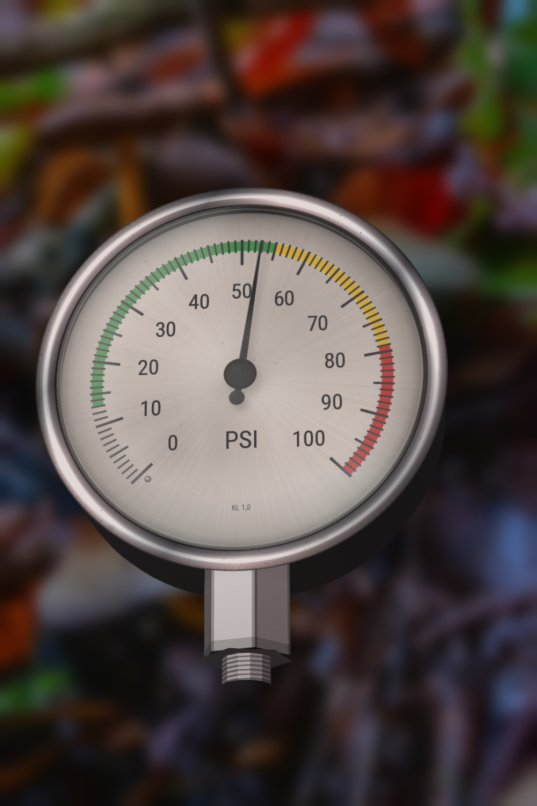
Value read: 53 psi
